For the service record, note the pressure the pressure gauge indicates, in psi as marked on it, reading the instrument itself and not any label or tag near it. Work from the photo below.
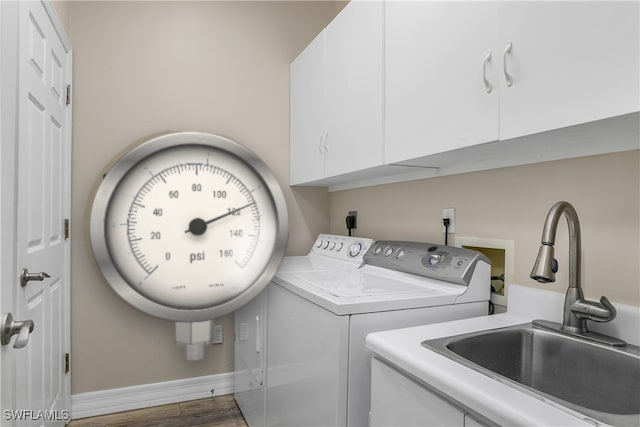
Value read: 120 psi
